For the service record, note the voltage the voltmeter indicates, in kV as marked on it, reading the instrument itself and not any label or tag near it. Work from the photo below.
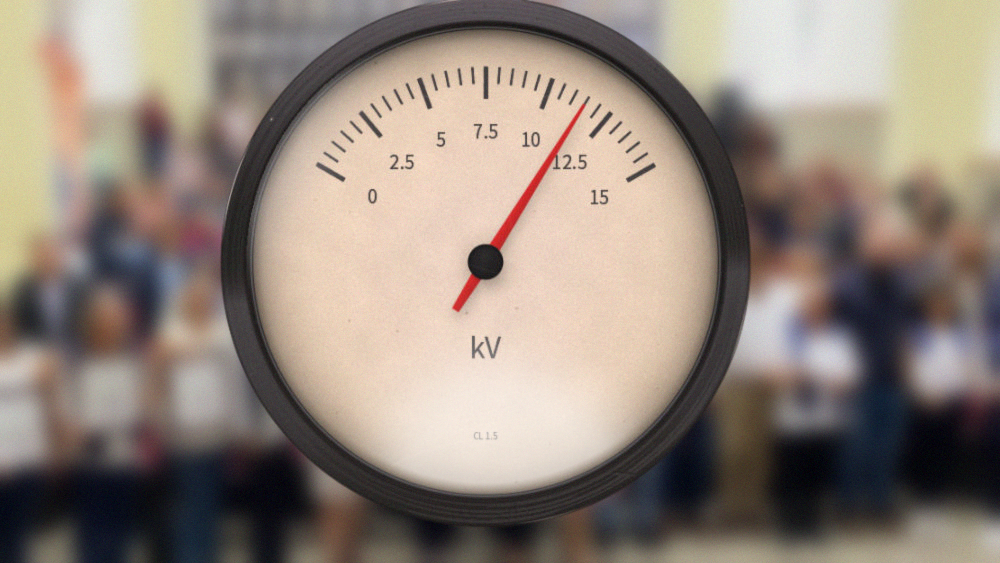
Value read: 11.5 kV
